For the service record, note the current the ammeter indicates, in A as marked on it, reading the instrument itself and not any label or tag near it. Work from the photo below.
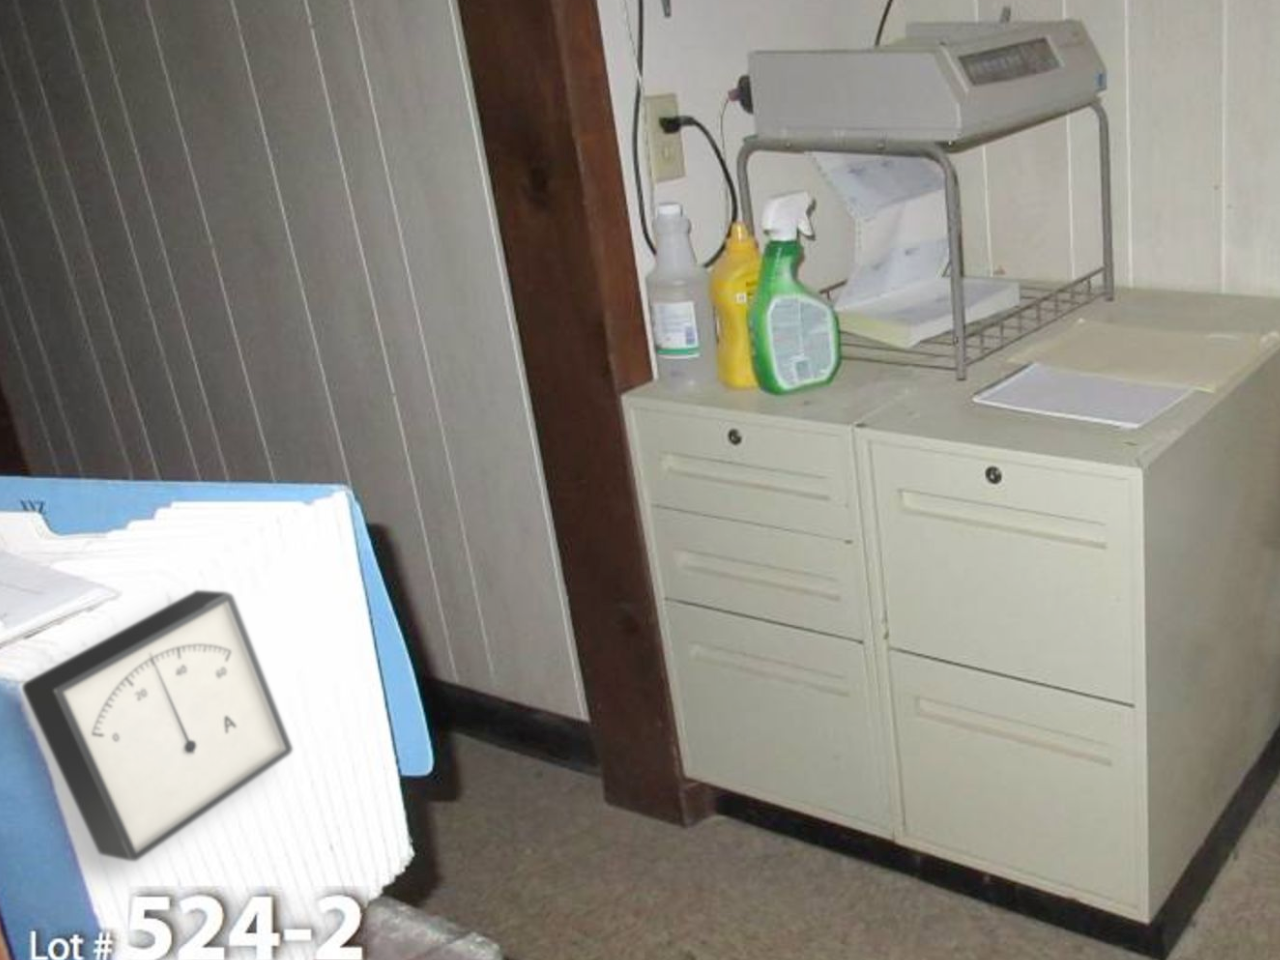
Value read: 30 A
